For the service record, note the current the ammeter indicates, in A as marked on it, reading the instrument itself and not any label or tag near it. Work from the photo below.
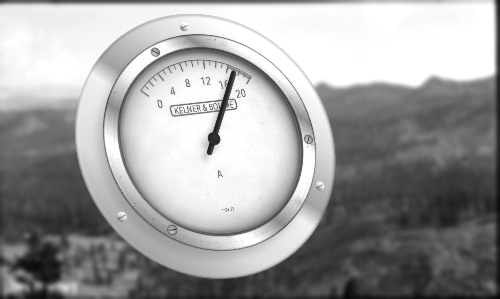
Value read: 17 A
